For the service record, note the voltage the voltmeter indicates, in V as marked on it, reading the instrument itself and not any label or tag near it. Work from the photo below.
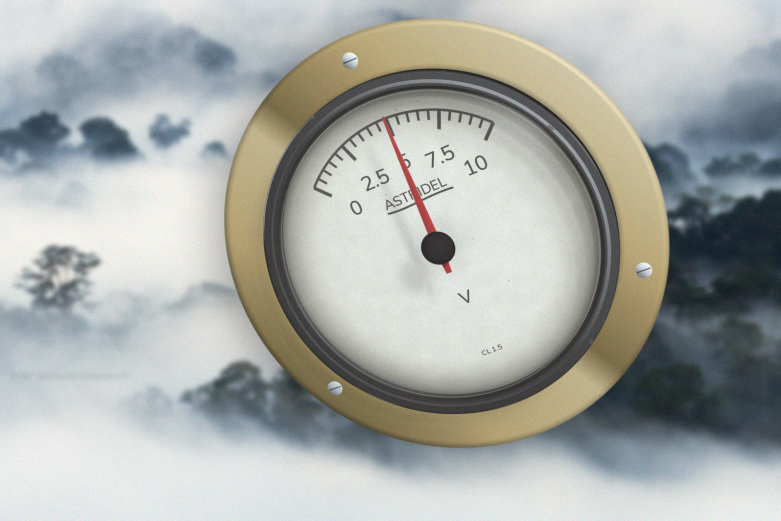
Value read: 5 V
